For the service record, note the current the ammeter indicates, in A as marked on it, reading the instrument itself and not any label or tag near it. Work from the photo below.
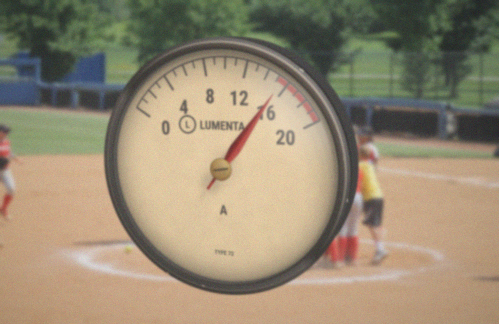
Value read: 15.5 A
